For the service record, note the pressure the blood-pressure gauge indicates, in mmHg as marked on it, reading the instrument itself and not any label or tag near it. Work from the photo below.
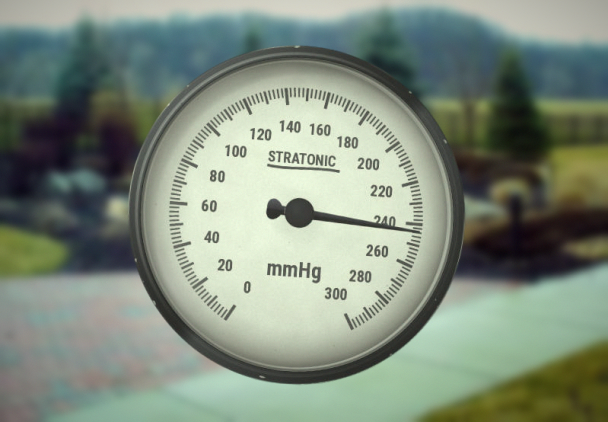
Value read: 244 mmHg
